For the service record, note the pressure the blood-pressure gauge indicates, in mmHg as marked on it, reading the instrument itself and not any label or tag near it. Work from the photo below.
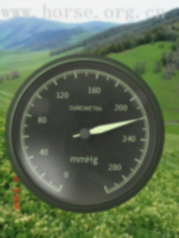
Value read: 220 mmHg
